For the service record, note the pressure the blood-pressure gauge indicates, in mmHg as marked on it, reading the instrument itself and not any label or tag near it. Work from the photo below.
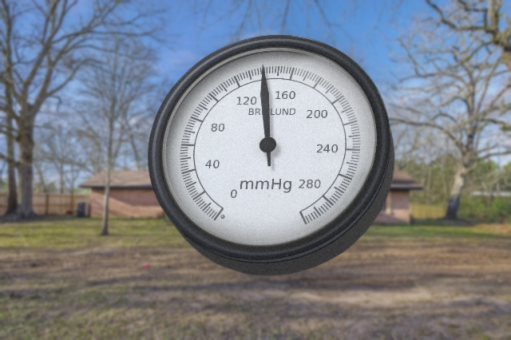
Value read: 140 mmHg
